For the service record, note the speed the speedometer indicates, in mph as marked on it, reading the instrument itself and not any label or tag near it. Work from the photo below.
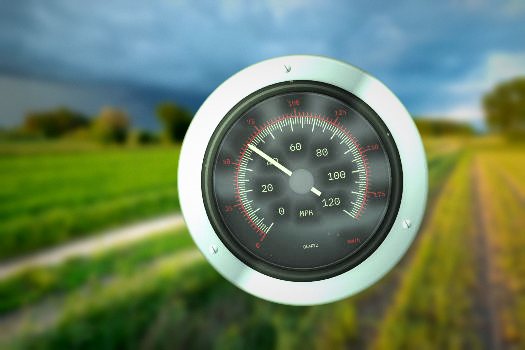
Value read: 40 mph
